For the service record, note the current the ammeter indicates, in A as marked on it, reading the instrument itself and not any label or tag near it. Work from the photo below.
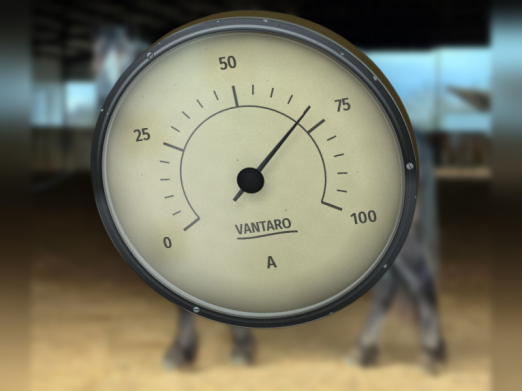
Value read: 70 A
